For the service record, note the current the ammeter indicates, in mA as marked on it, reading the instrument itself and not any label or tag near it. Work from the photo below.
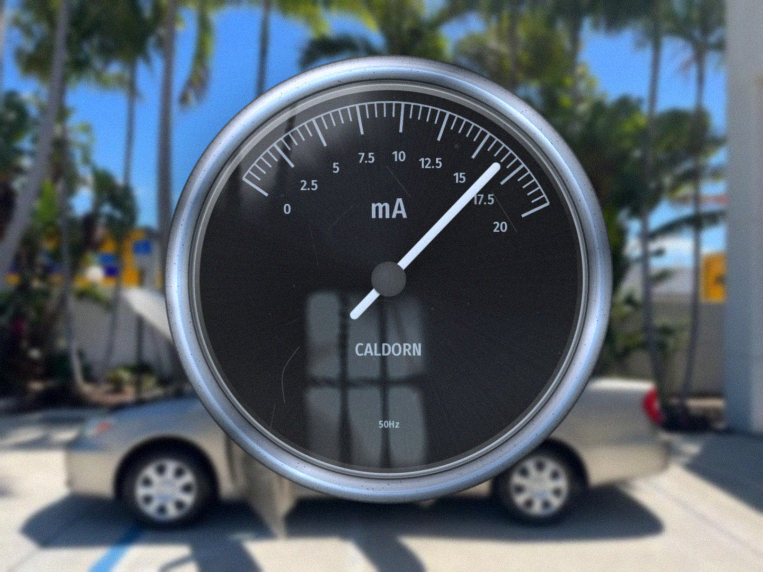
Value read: 16.5 mA
